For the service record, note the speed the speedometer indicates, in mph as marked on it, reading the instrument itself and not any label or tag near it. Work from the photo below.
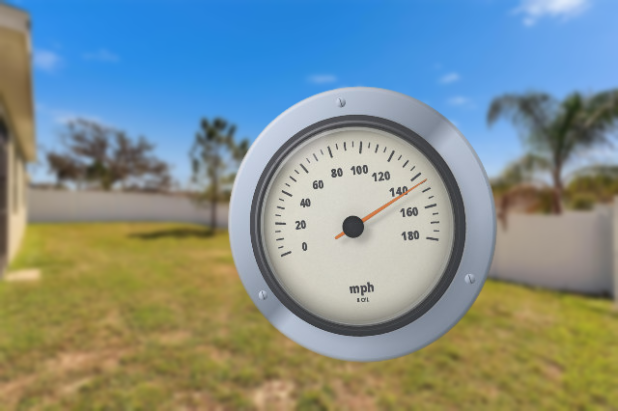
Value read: 145 mph
